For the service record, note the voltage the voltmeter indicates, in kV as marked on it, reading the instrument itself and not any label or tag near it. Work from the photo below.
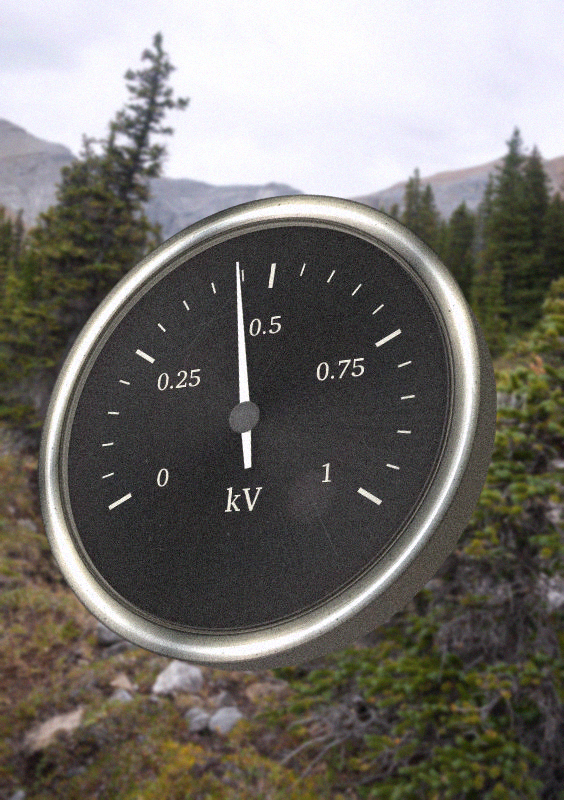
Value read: 0.45 kV
